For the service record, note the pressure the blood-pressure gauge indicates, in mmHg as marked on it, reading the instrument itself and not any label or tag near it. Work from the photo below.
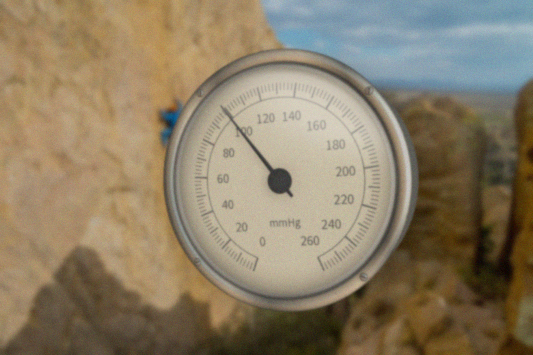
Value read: 100 mmHg
